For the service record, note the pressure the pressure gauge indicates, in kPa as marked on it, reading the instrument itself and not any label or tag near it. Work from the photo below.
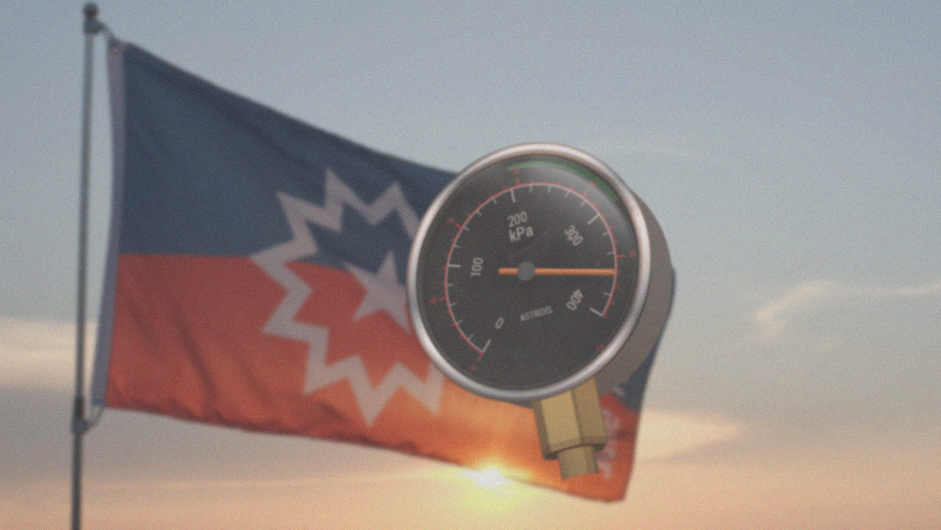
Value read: 360 kPa
